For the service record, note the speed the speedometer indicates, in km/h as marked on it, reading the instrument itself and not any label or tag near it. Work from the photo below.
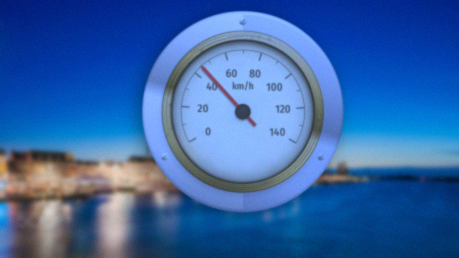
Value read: 45 km/h
